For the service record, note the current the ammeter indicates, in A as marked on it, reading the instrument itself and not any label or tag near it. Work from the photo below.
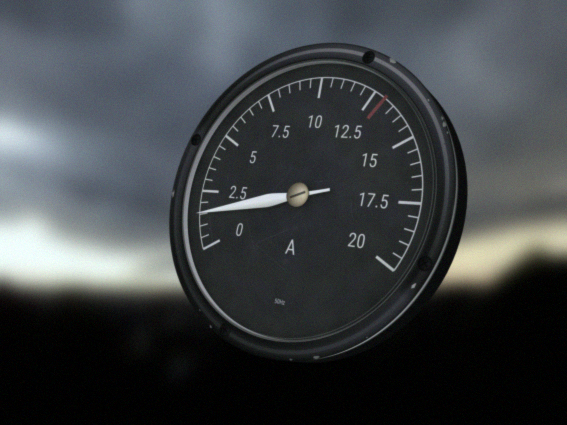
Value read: 1.5 A
